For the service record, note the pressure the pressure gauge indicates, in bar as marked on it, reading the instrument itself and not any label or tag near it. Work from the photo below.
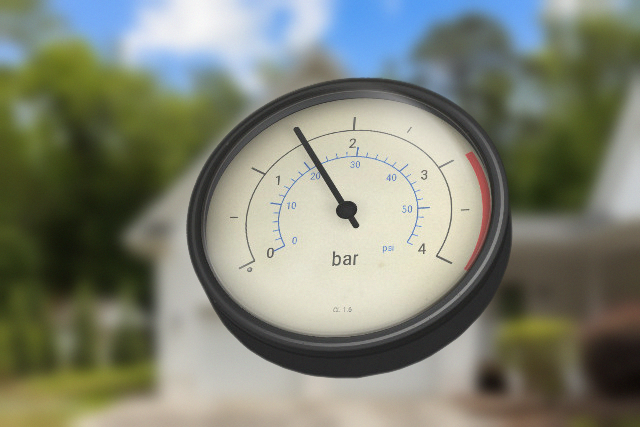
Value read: 1.5 bar
